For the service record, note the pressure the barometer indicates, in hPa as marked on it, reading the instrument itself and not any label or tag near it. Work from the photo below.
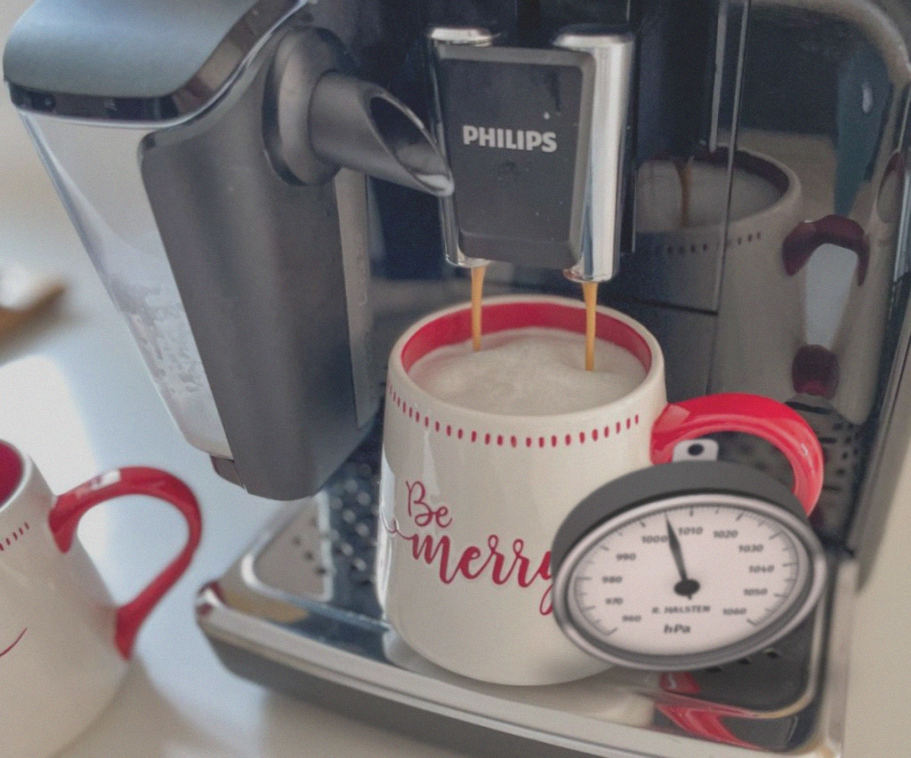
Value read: 1005 hPa
